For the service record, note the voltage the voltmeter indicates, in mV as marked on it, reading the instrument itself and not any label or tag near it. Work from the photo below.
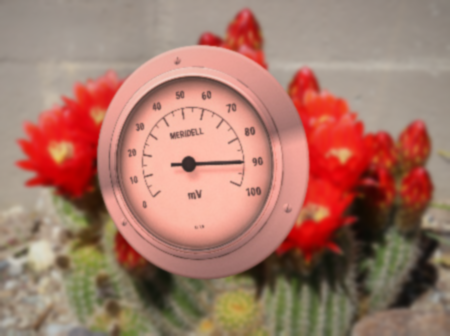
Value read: 90 mV
